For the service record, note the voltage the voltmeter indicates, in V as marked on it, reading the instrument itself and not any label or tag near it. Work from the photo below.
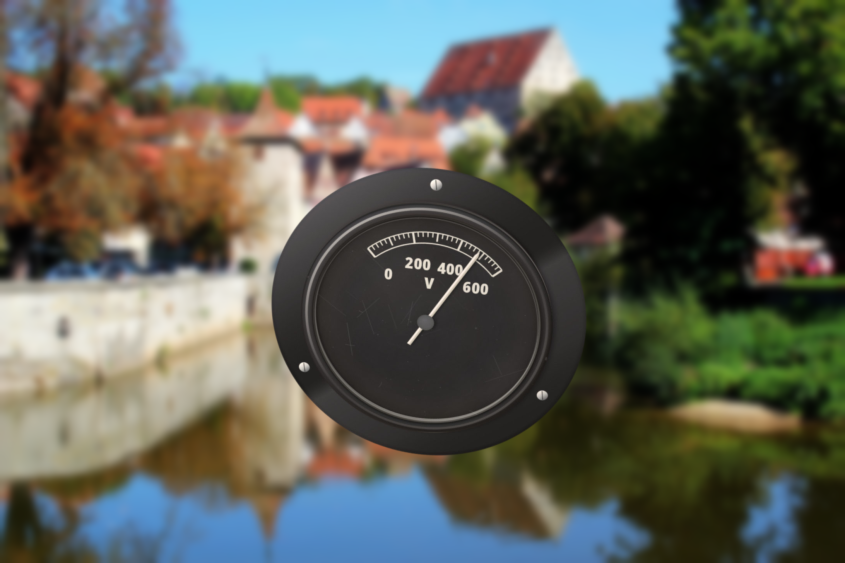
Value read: 480 V
